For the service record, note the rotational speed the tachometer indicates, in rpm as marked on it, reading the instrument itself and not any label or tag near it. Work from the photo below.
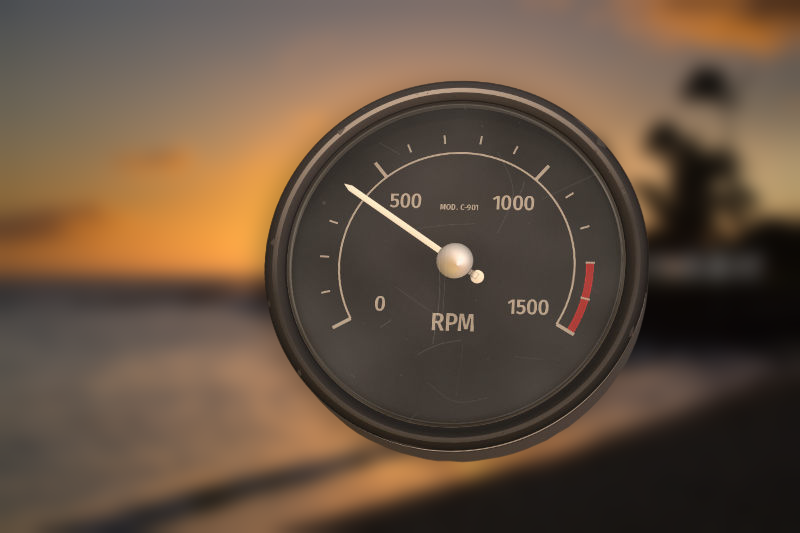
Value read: 400 rpm
